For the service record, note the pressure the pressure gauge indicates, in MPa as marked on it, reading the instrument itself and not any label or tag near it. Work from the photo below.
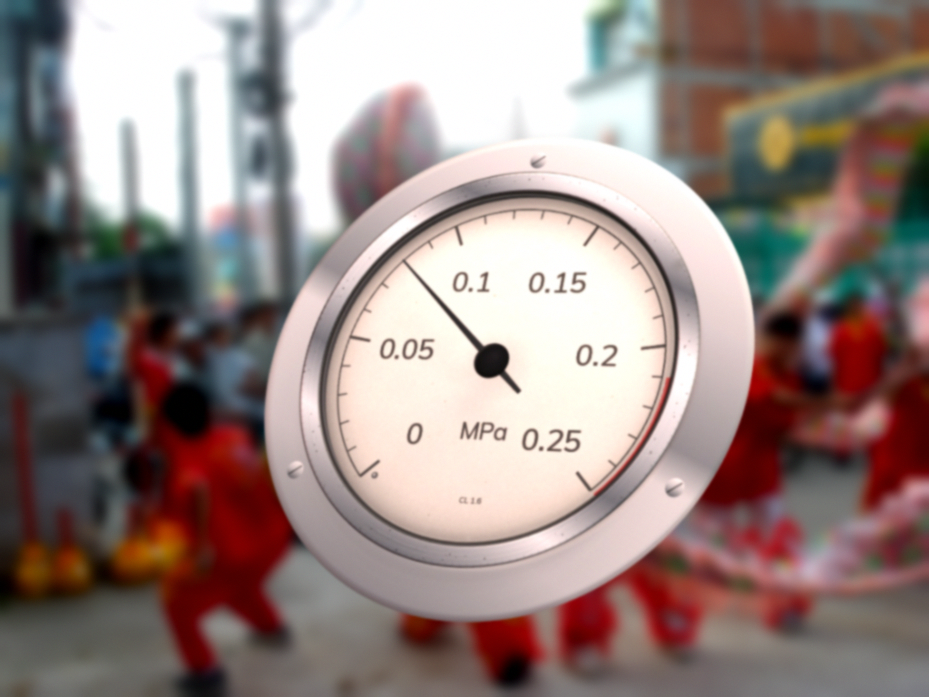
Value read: 0.08 MPa
